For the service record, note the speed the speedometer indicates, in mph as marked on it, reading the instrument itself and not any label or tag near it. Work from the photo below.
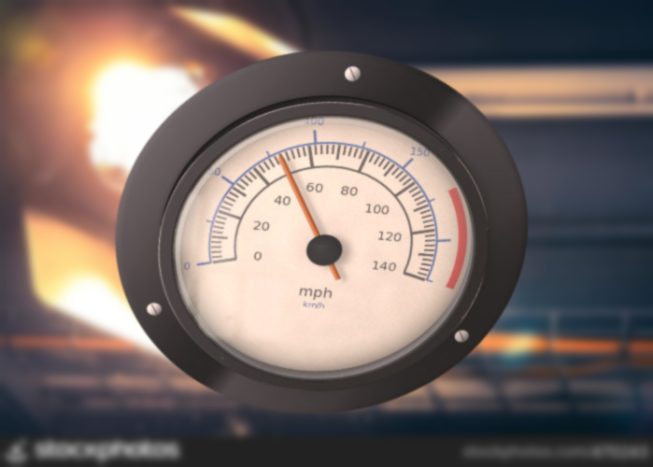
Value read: 50 mph
